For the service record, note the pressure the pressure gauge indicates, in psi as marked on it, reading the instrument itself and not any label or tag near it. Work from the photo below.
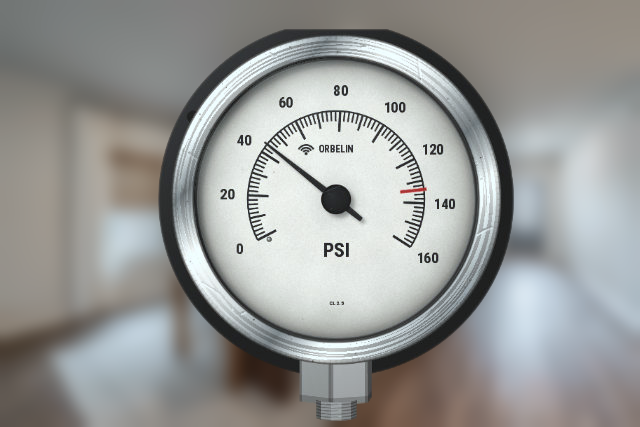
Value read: 44 psi
